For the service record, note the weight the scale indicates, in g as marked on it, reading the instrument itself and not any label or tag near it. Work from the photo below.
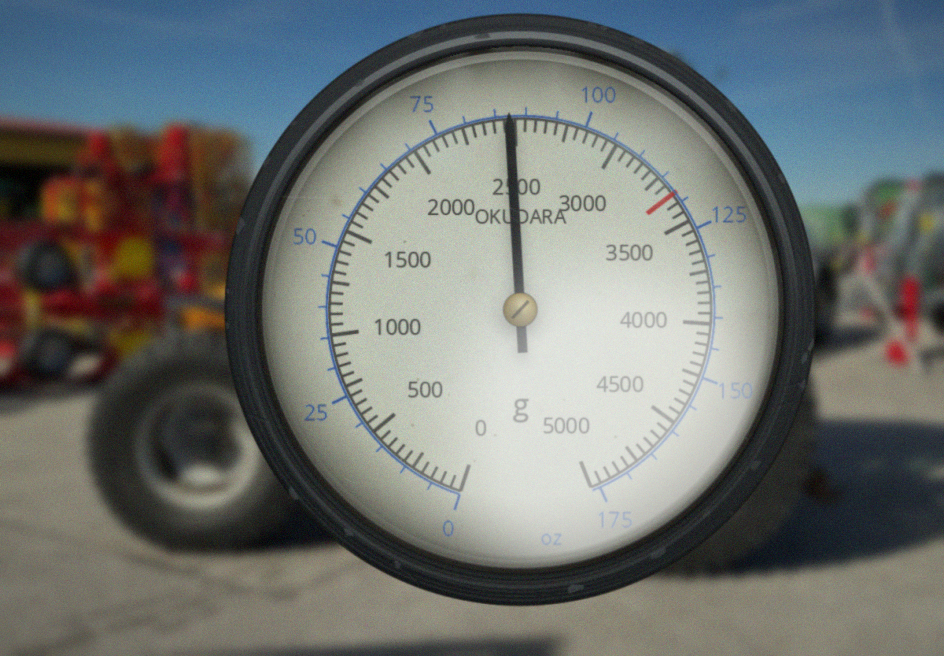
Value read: 2475 g
